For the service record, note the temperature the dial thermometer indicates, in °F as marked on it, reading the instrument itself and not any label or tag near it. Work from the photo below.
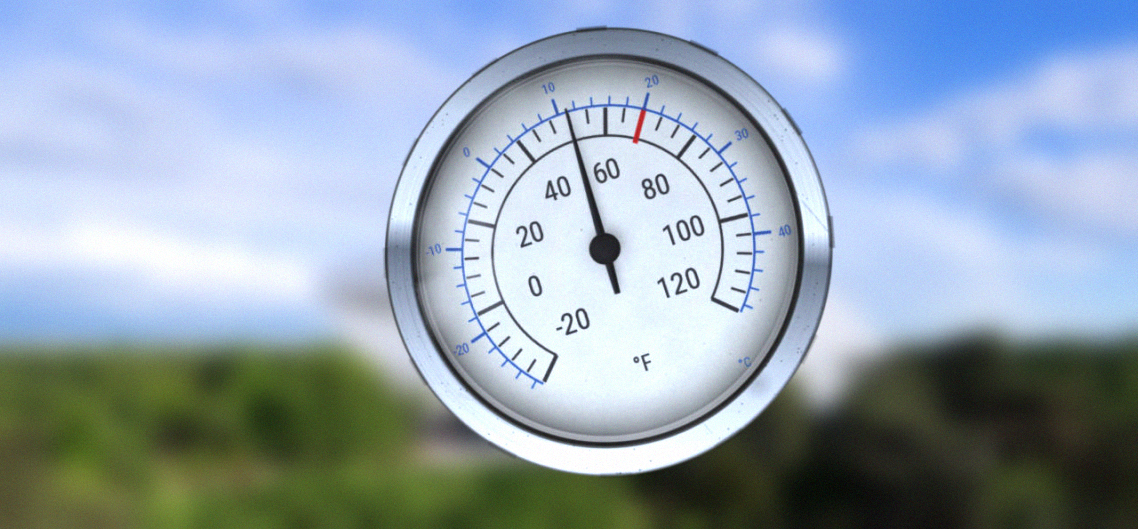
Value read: 52 °F
